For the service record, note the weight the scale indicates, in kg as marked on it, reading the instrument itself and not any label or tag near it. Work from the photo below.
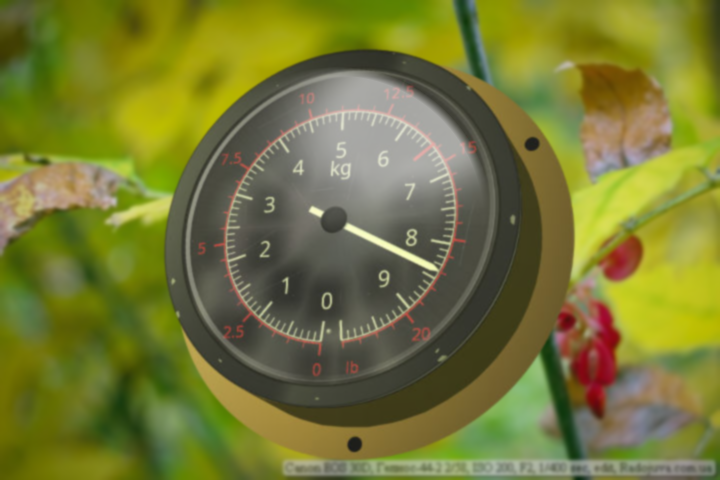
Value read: 8.4 kg
